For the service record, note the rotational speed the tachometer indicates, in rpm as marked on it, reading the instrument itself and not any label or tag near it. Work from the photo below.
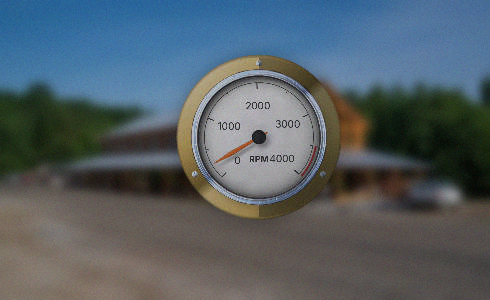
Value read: 250 rpm
